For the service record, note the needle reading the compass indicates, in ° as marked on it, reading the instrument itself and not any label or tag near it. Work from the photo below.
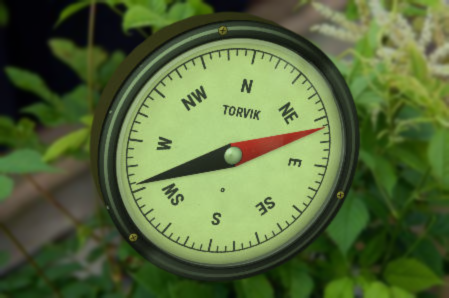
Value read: 65 °
